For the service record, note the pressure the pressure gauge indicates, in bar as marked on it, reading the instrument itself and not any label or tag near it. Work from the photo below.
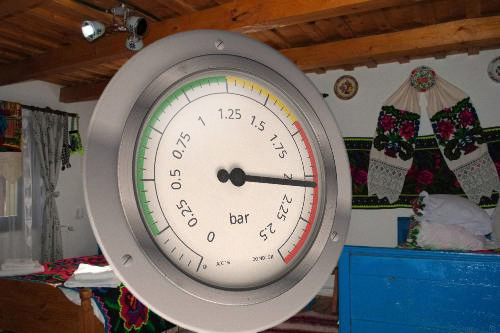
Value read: 2.05 bar
